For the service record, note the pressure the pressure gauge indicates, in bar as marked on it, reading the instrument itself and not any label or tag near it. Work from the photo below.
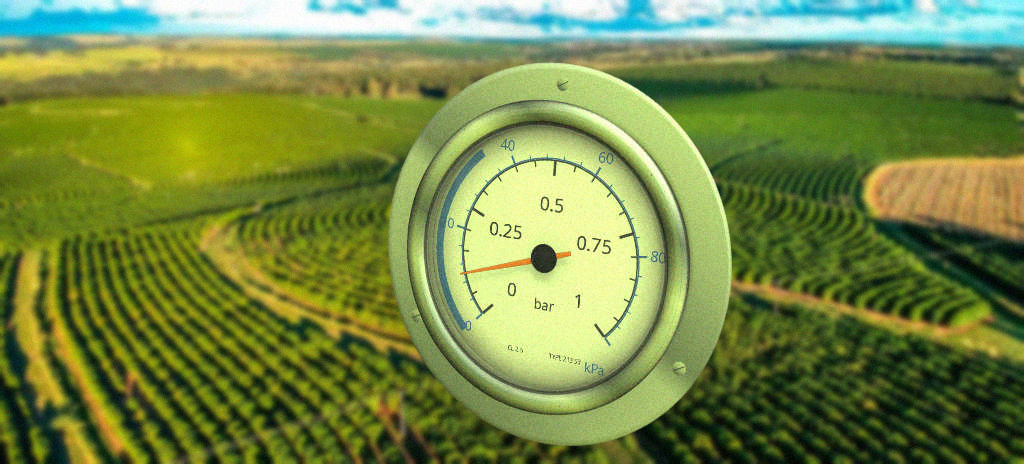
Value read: 0.1 bar
